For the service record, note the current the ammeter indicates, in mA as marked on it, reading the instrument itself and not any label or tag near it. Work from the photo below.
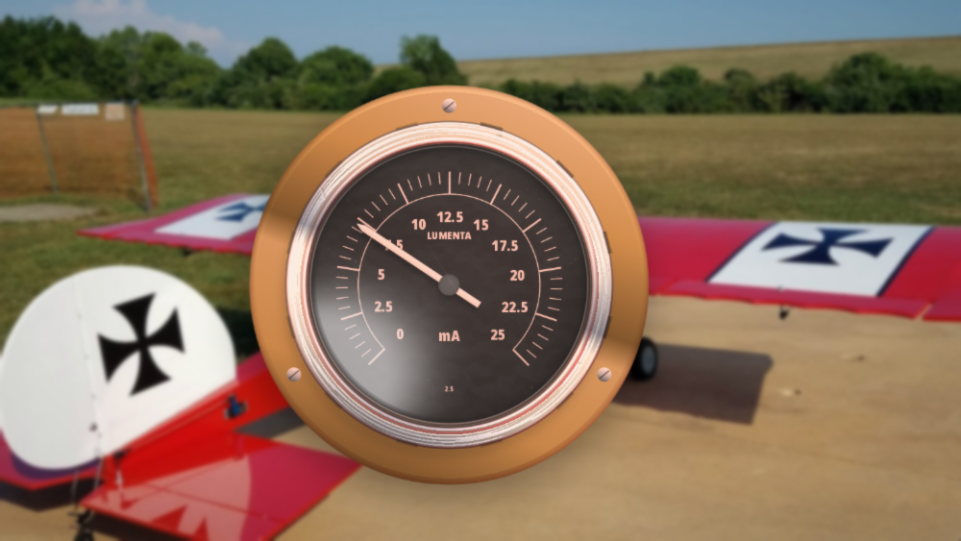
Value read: 7.25 mA
